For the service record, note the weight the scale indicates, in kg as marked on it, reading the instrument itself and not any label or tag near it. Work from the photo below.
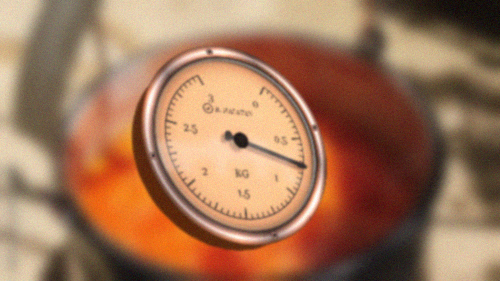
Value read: 0.75 kg
